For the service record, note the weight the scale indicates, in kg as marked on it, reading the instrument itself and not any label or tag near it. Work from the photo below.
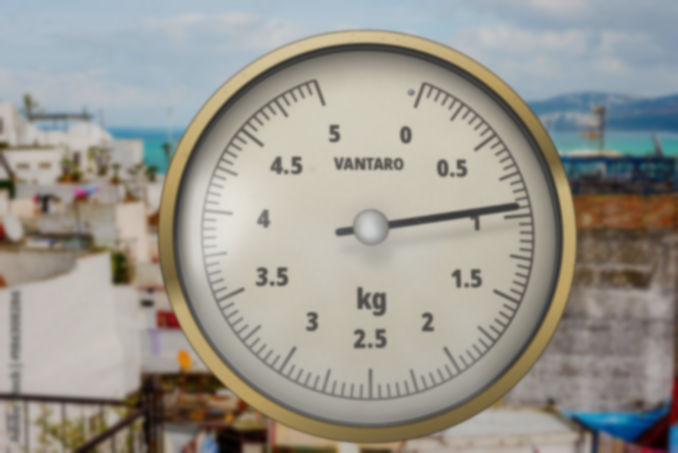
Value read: 0.95 kg
